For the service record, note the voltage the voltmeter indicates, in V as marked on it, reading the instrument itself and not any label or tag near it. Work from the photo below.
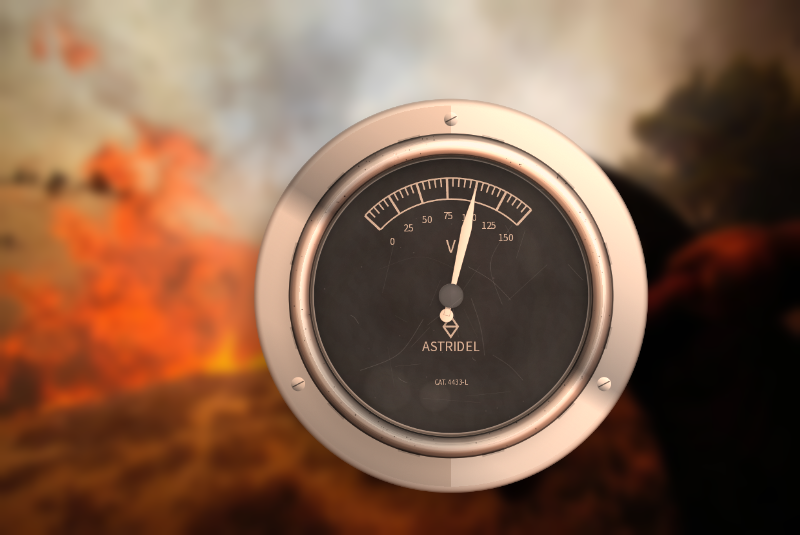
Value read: 100 V
